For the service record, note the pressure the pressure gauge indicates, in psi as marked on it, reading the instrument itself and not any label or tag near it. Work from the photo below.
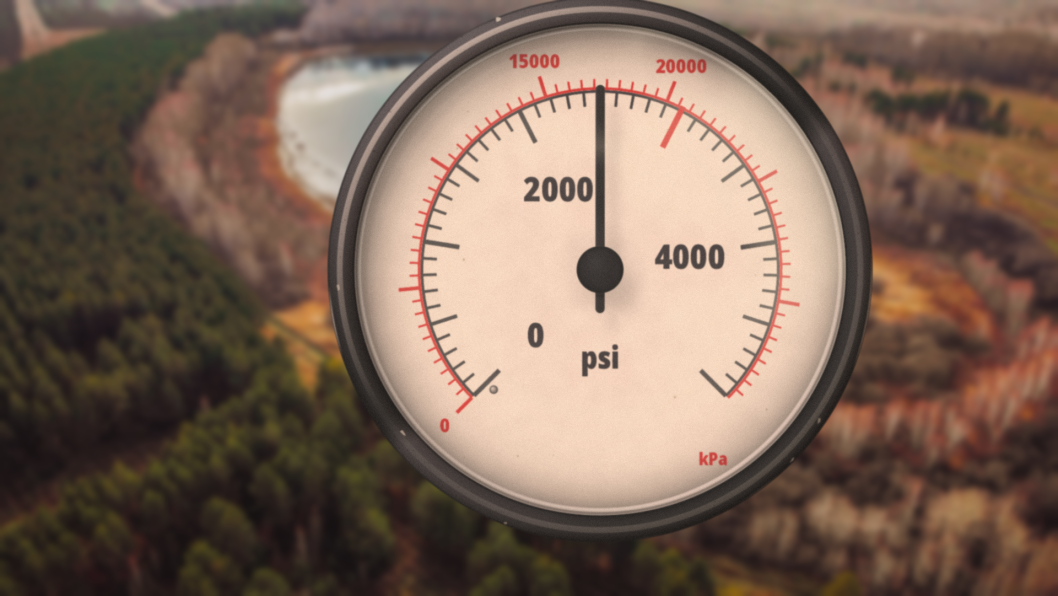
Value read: 2500 psi
